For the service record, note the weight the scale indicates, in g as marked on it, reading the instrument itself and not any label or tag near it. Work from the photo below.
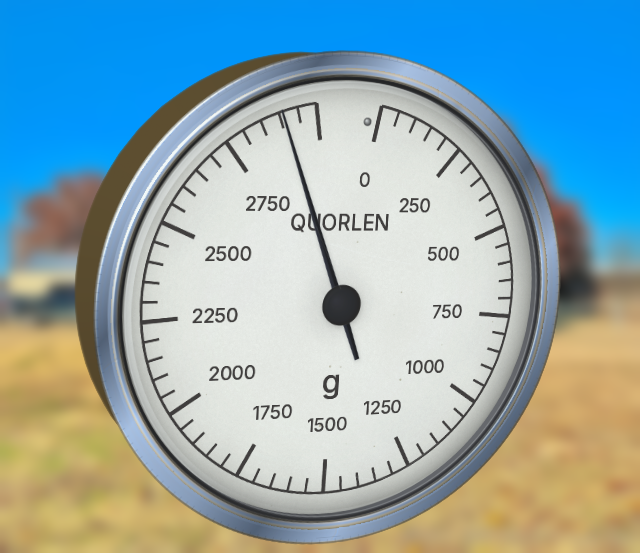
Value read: 2900 g
